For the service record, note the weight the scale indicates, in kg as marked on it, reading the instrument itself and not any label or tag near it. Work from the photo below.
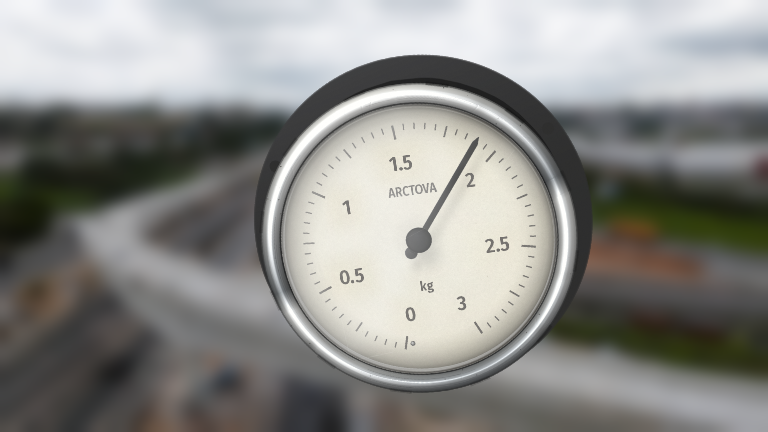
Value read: 1.9 kg
